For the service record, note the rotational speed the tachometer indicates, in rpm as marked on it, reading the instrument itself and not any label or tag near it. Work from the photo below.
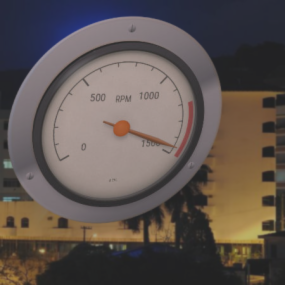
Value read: 1450 rpm
